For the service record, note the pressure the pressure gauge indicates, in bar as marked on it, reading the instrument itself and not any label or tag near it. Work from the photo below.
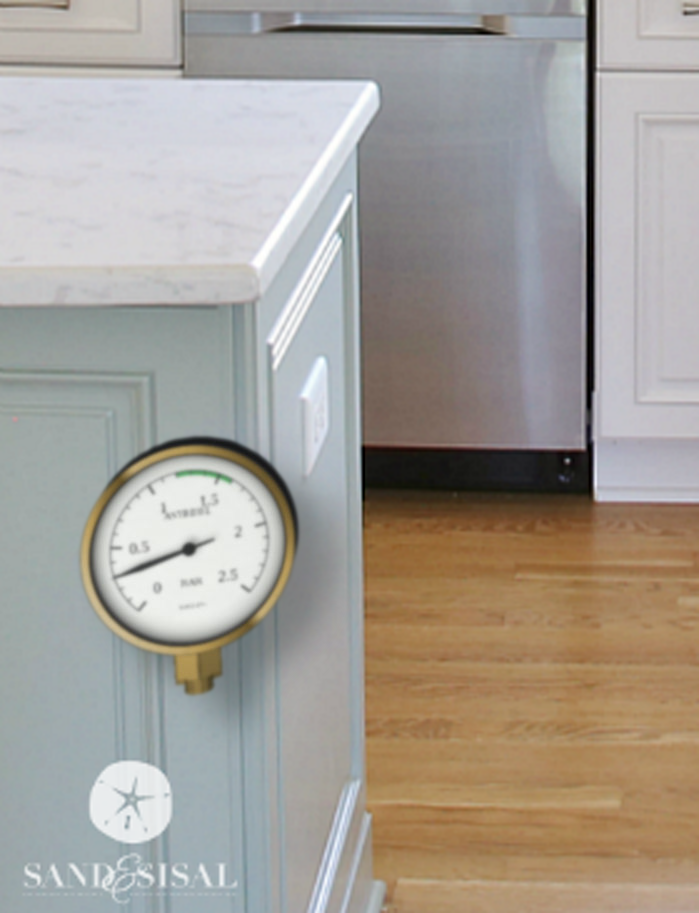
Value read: 0.3 bar
